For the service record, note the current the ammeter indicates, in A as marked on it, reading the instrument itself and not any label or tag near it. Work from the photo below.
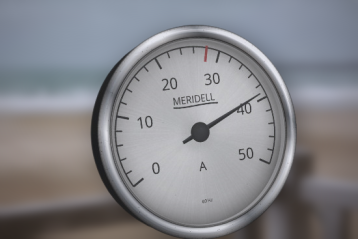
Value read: 39 A
